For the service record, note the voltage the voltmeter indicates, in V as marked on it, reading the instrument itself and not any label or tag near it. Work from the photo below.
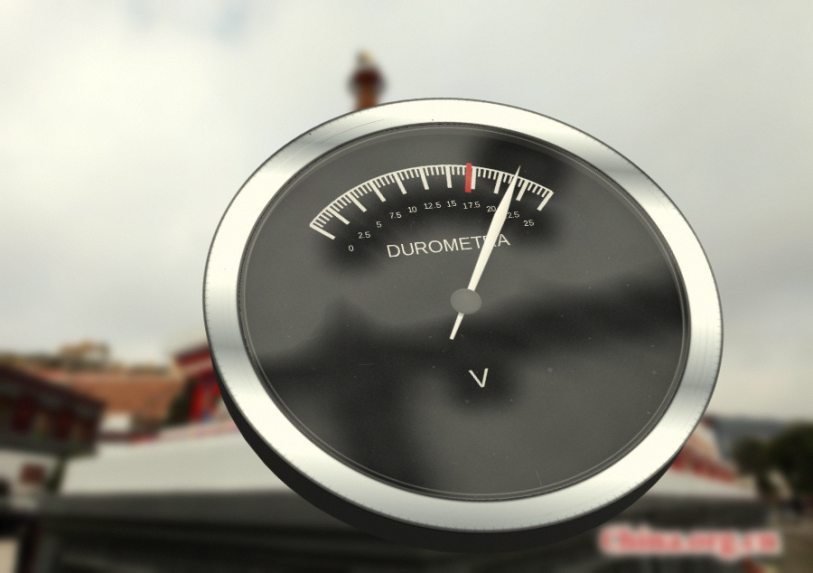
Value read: 21.5 V
